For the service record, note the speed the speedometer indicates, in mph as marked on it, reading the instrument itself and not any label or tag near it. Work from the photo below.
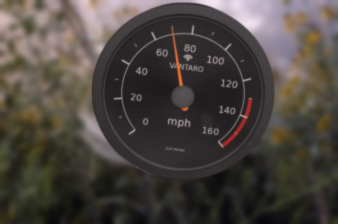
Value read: 70 mph
